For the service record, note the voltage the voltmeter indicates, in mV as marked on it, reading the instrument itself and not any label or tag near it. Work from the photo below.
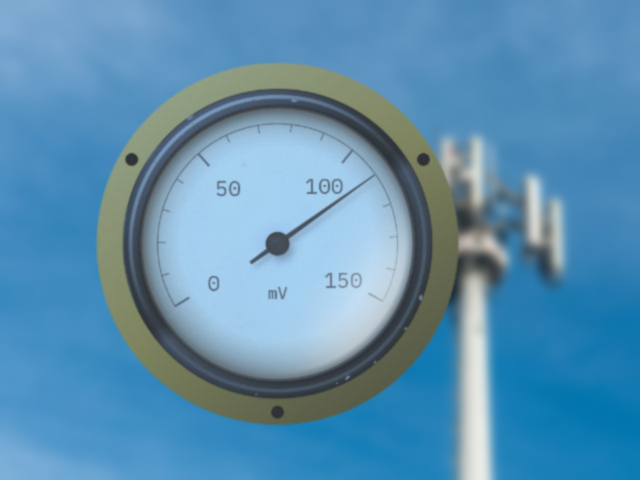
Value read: 110 mV
